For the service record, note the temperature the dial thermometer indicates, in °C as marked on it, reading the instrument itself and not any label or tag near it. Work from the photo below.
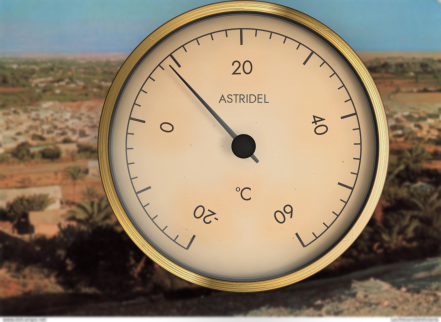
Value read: 9 °C
